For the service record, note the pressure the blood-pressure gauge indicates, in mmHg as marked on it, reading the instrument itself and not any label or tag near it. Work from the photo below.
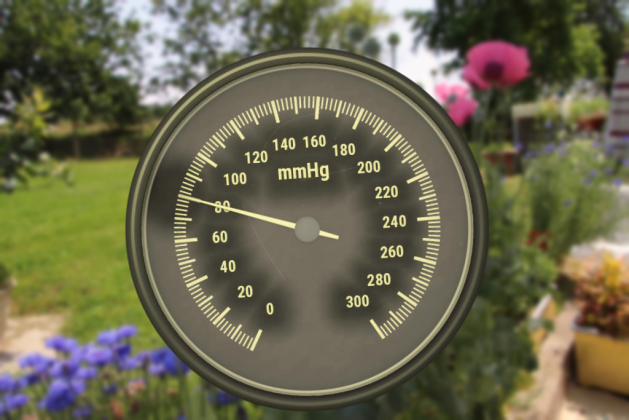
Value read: 80 mmHg
